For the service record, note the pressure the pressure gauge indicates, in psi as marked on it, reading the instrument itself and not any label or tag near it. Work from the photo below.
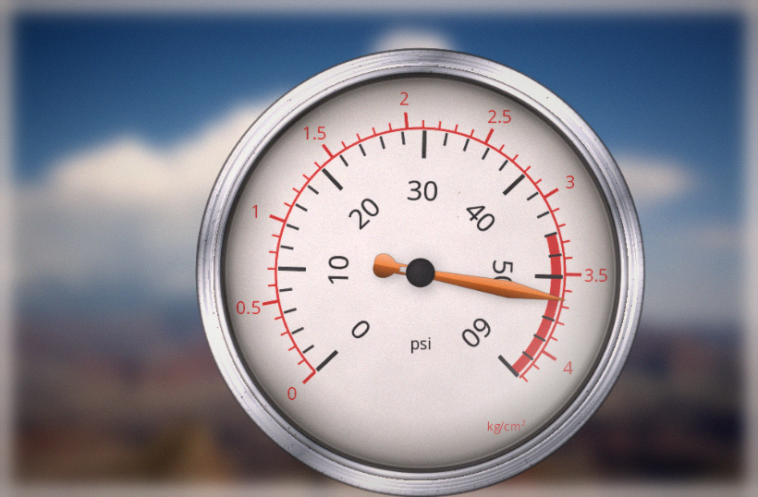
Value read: 52 psi
